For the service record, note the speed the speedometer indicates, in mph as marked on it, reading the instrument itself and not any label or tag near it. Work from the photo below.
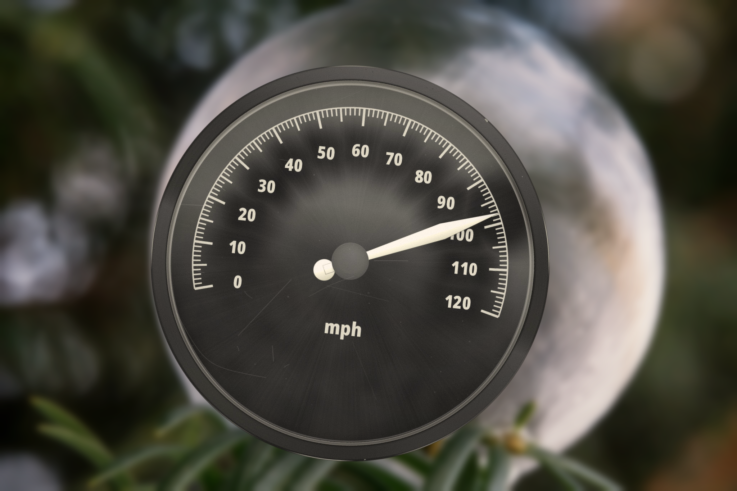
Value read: 98 mph
